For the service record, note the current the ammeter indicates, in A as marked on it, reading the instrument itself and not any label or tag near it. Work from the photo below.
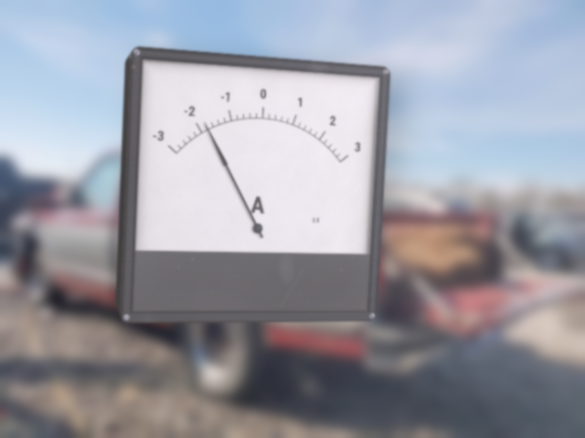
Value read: -1.8 A
